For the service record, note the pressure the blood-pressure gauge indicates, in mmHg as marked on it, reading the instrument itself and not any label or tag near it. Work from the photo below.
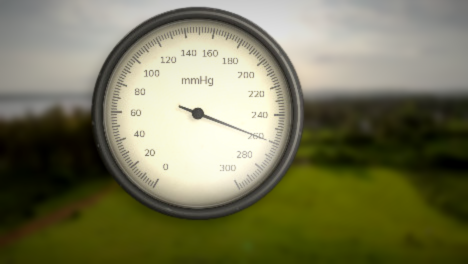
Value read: 260 mmHg
